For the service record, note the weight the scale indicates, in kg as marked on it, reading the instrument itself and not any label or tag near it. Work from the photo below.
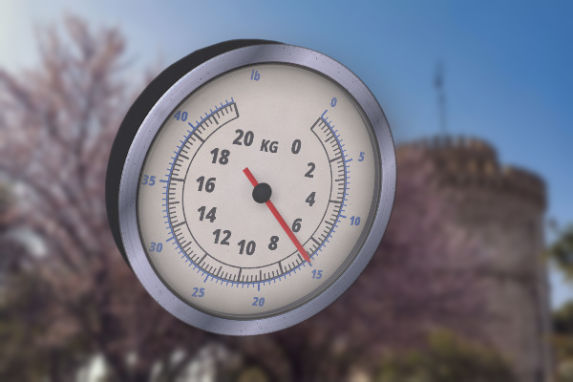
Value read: 6.8 kg
